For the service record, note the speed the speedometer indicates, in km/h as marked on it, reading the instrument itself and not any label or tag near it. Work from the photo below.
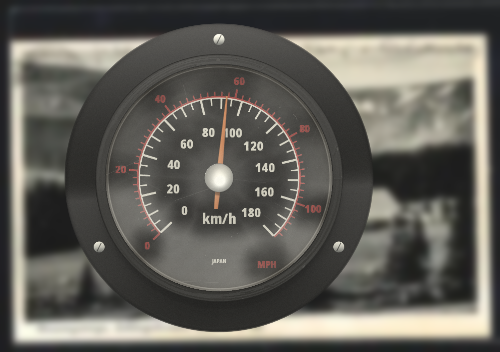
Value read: 92.5 km/h
